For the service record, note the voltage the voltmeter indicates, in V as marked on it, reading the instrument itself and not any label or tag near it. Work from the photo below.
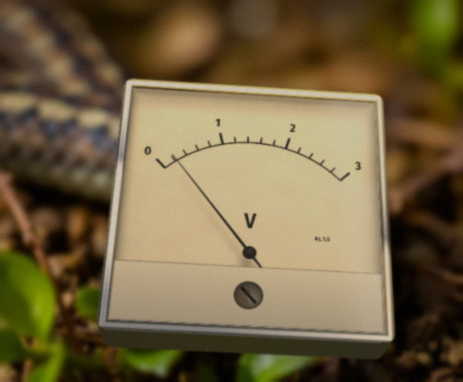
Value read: 0.2 V
